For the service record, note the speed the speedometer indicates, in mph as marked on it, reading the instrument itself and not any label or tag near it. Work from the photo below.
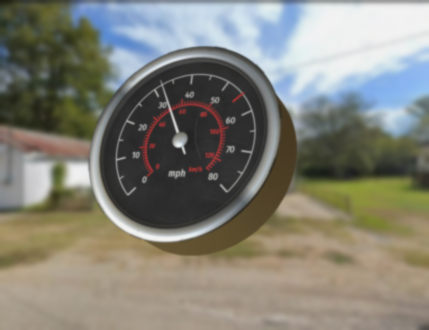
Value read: 32.5 mph
